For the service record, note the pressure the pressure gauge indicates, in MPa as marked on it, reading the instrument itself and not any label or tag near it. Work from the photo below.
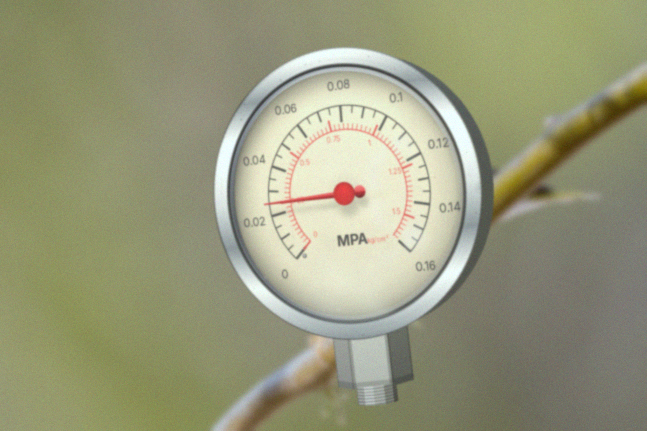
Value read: 0.025 MPa
